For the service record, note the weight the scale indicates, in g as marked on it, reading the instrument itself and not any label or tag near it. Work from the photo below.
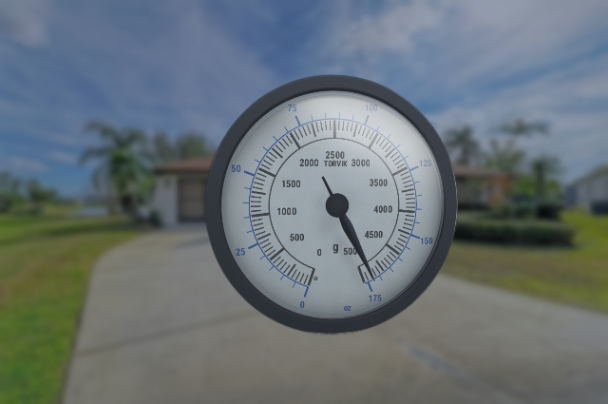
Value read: 4900 g
